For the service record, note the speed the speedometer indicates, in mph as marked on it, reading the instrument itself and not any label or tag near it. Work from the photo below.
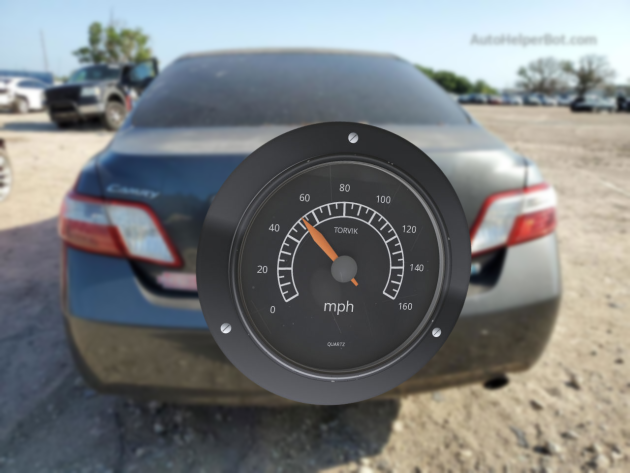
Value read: 52.5 mph
